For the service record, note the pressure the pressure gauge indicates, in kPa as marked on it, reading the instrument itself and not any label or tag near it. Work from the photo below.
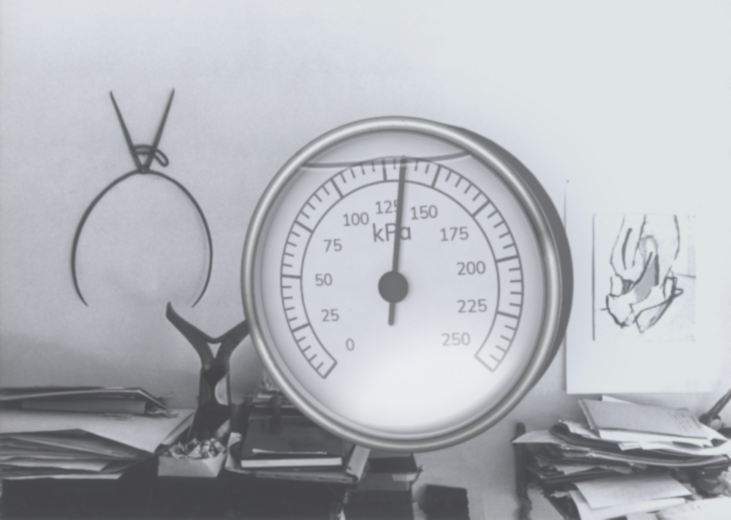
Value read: 135 kPa
